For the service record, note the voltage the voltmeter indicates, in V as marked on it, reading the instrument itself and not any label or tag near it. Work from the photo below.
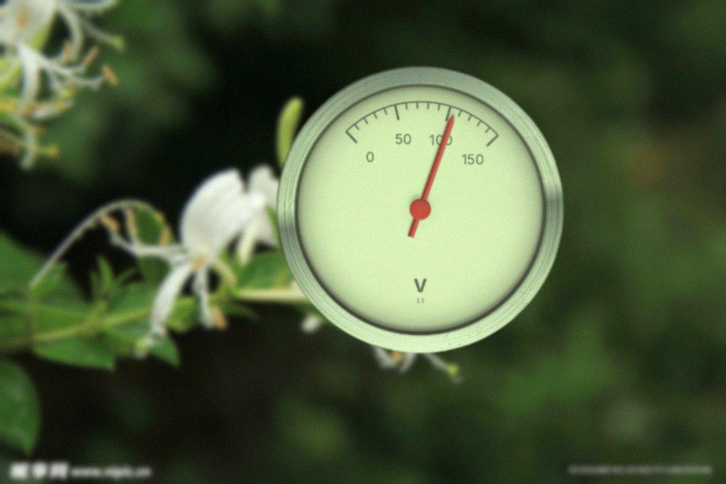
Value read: 105 V
